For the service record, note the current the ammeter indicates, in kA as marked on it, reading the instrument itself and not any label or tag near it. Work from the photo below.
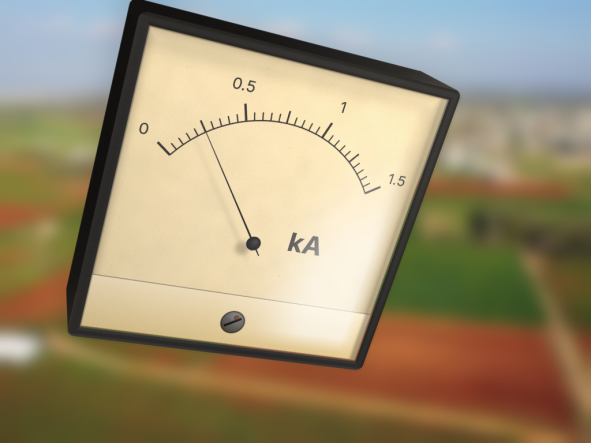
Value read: 0.25 kA
